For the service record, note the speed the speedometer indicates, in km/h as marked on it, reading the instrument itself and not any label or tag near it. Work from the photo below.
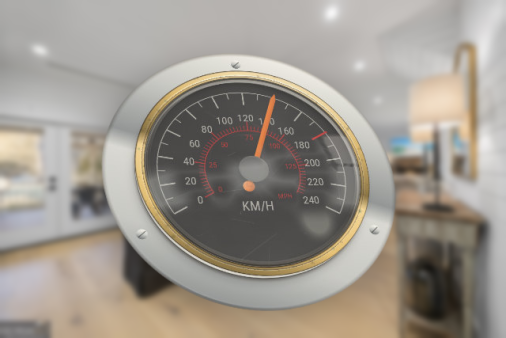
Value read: 140 km/h
